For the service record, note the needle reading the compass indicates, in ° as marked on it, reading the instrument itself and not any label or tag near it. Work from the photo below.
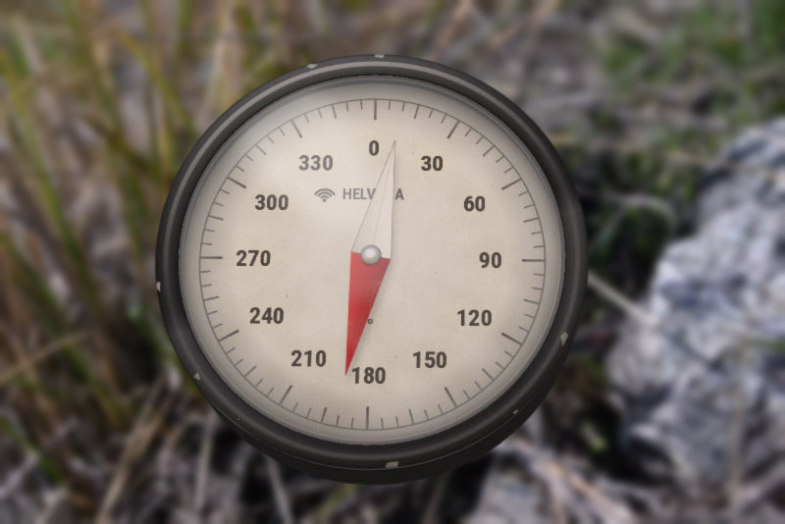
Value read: 190 °
